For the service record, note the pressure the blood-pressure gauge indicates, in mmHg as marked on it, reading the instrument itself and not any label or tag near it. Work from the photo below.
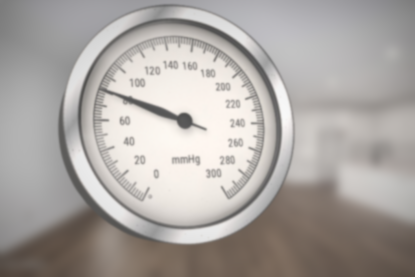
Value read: 80 mmHg
